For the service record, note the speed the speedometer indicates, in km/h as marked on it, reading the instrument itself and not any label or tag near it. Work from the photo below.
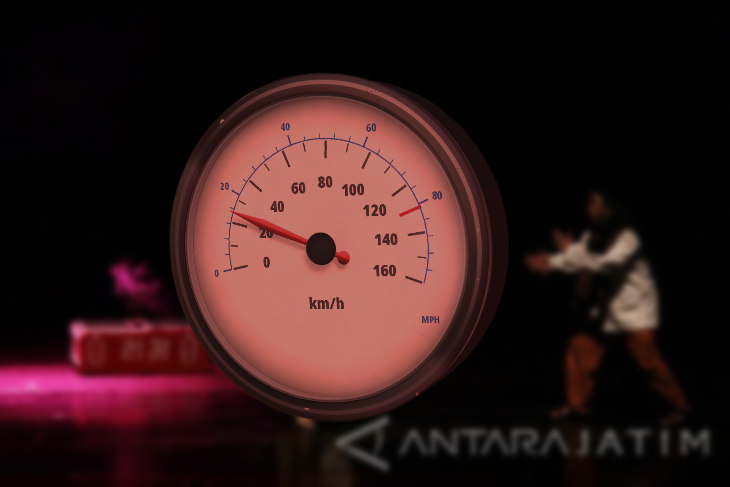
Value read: 25 km/h
